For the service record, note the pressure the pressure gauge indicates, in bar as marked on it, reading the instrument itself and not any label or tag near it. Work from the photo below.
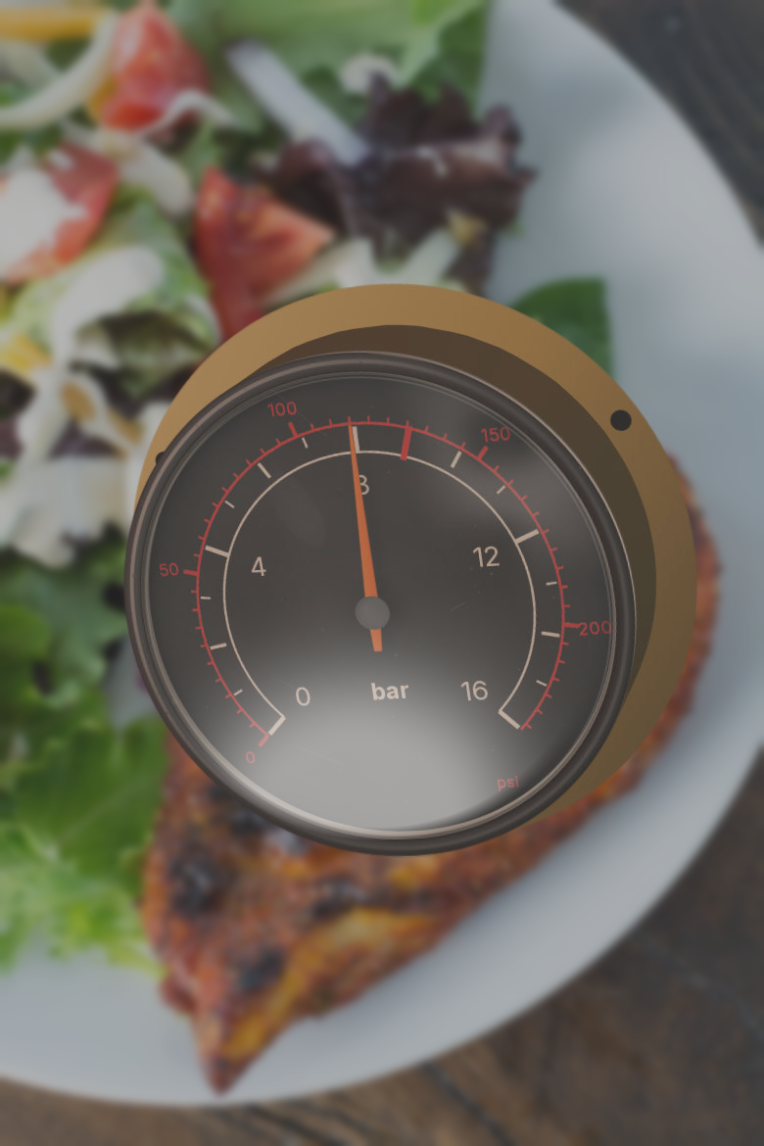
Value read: 8 bar
